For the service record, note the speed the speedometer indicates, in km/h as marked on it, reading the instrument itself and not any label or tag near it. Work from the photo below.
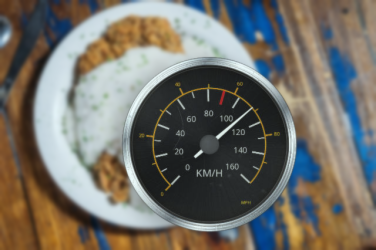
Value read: 110 km/h
